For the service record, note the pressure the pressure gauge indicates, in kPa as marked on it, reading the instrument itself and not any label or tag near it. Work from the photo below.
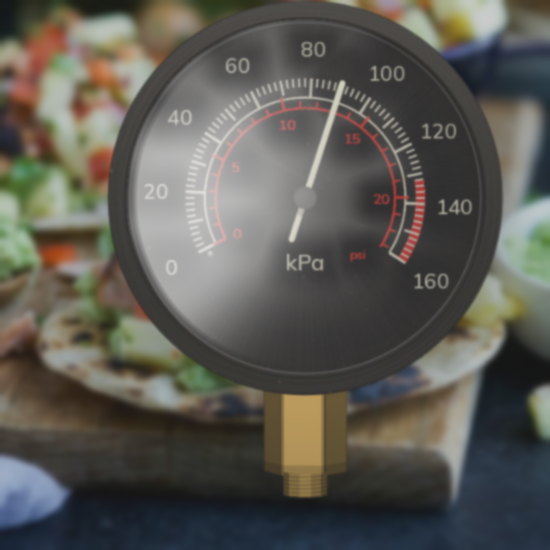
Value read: 90 kPa
